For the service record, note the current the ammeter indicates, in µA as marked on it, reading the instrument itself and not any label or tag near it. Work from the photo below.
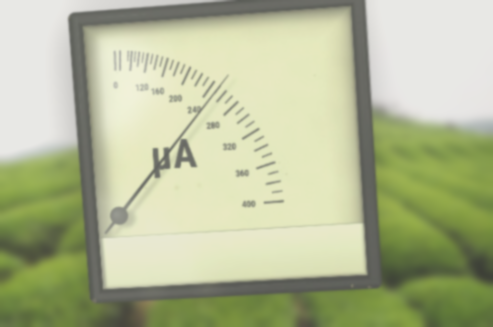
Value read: 250 µA
